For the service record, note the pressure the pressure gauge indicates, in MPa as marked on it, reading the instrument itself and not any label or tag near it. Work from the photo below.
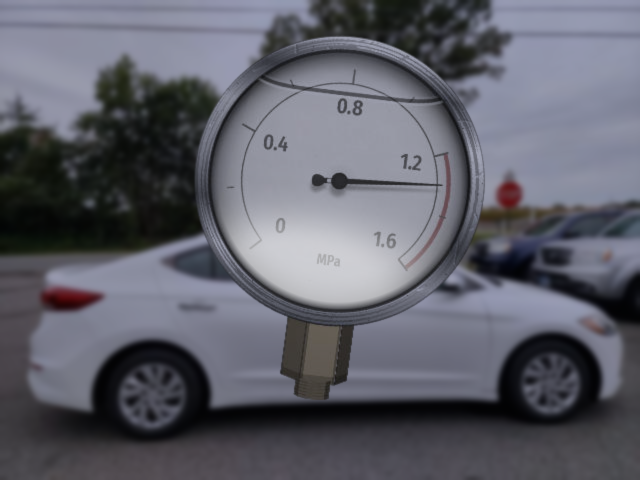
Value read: 1.3 MPa
